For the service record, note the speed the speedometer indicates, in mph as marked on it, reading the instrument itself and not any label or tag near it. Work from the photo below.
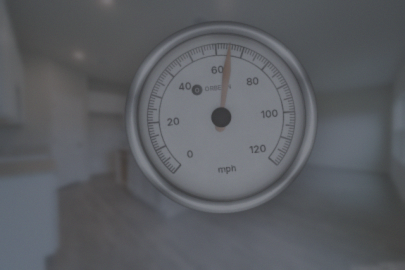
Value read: 65 mph
